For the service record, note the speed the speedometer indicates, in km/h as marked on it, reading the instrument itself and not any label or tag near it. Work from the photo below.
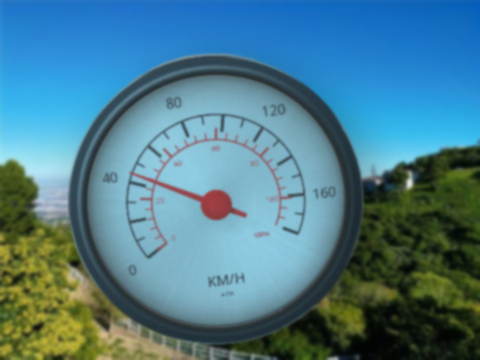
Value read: 45 km/h
